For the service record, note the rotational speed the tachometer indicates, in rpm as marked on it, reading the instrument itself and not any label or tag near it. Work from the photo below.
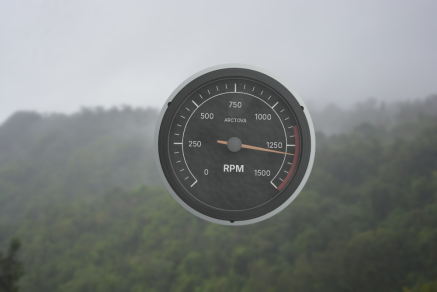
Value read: 1300 rpm
